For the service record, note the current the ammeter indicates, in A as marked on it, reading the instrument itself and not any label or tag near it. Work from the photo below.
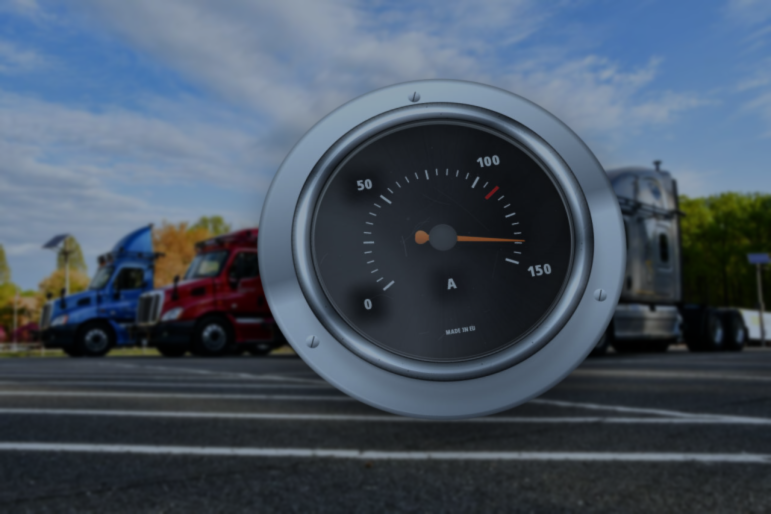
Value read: 140 A
